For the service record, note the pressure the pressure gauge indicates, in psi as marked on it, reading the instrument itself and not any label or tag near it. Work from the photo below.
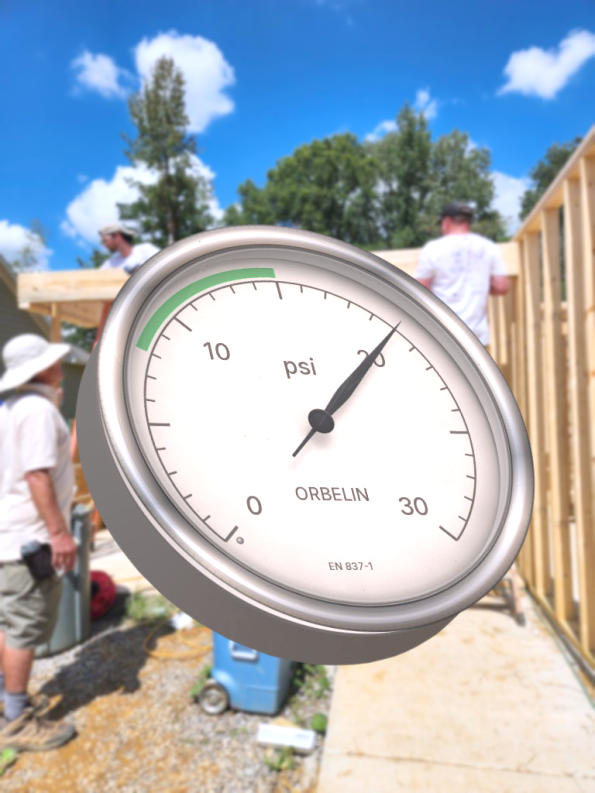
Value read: 20 psi
